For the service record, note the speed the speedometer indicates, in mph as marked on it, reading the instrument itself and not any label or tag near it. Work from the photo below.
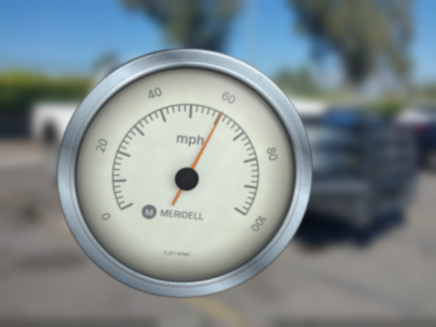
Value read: 60 mph
